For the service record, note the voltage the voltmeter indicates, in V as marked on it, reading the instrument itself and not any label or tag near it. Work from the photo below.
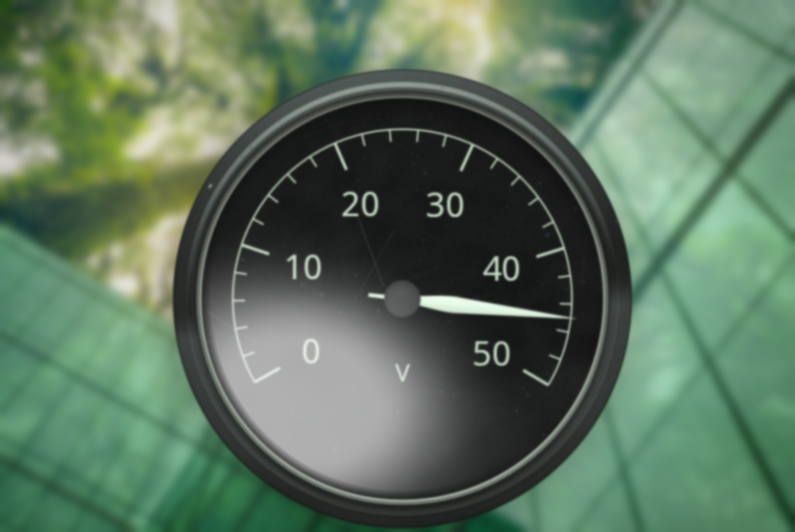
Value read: 45 V
